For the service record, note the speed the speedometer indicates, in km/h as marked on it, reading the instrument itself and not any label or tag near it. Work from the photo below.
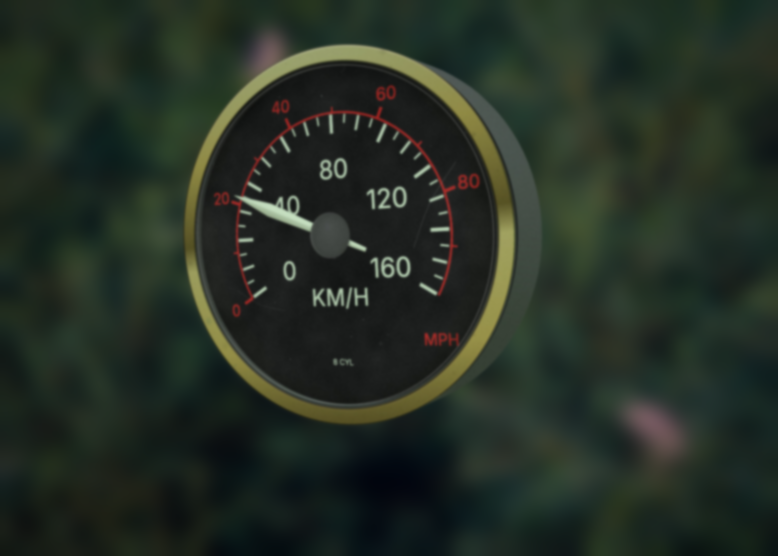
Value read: 35 km/h
